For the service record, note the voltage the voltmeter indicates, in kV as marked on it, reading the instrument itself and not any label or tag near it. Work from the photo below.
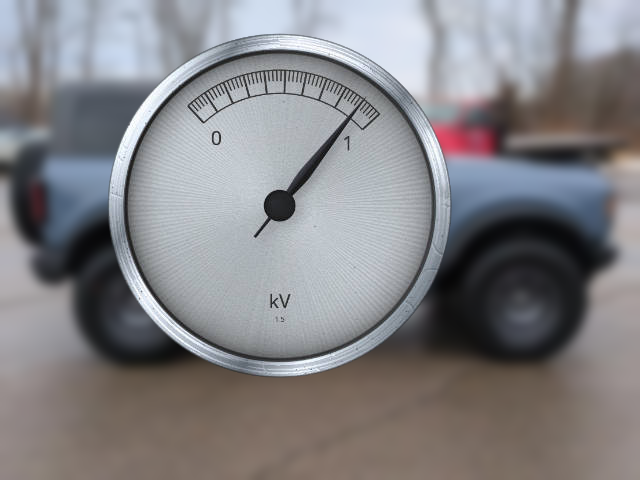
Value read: 0.9 kV
